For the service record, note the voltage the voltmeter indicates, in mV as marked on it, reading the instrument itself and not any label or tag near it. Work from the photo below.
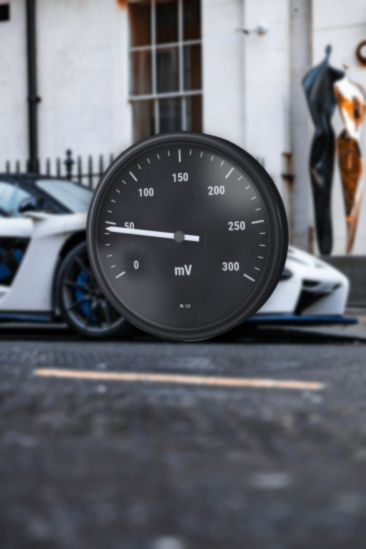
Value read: 45 mV
